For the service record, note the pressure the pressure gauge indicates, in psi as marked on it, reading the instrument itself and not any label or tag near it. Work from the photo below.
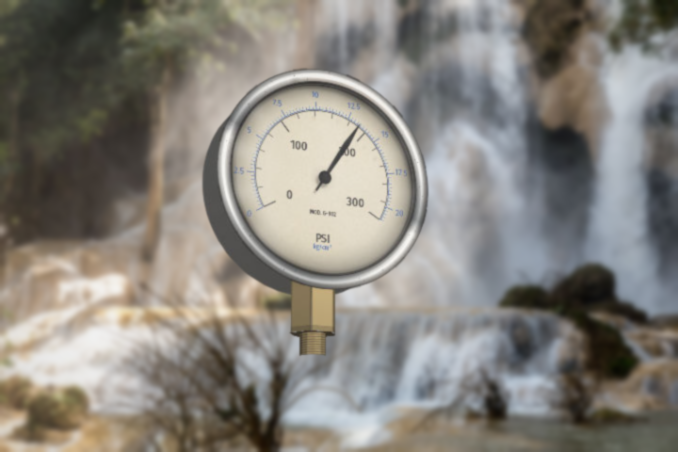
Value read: 190 psi
